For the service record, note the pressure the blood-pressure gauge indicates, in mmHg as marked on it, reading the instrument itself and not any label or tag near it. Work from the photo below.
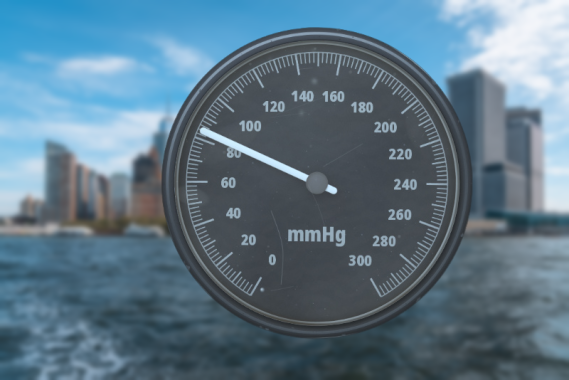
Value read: 84 mmHg
